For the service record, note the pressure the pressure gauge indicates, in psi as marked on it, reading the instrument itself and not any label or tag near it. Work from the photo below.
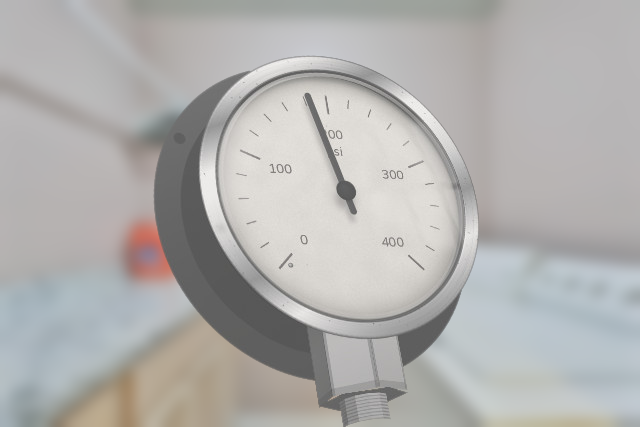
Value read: 180 psi
